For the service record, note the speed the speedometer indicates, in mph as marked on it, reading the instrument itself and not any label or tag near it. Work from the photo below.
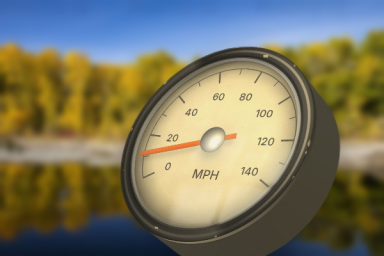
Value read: 10 mph
